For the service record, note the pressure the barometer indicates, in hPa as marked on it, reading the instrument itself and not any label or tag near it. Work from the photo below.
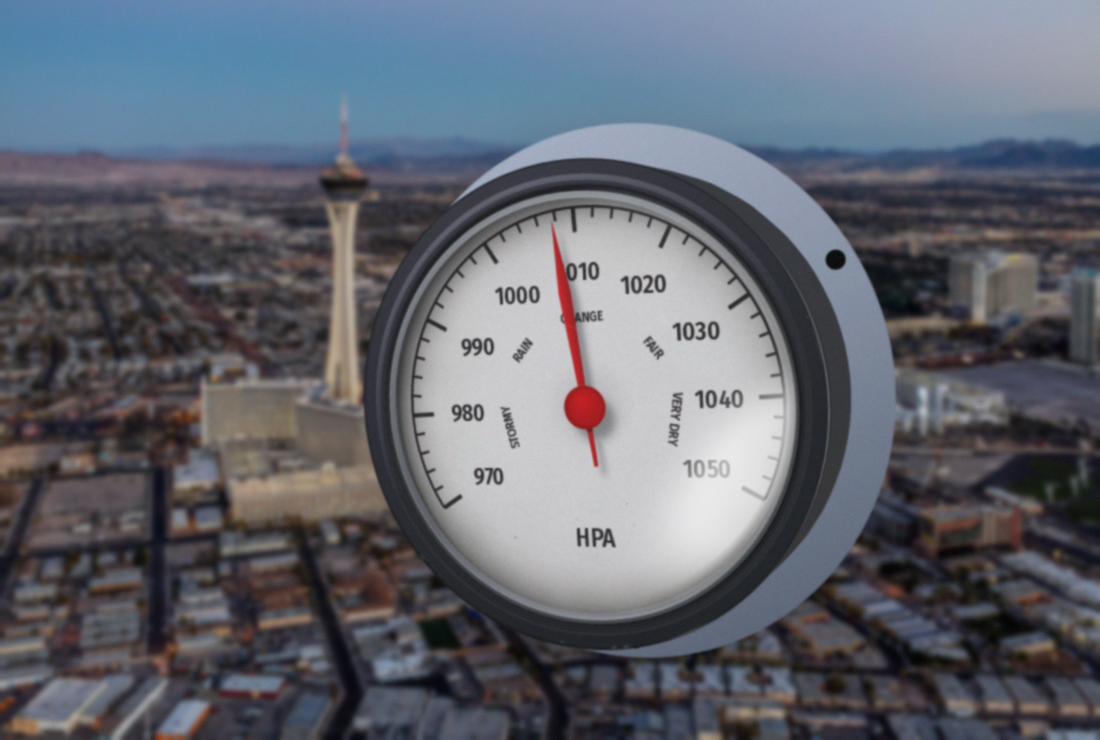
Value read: 1008 hPa
